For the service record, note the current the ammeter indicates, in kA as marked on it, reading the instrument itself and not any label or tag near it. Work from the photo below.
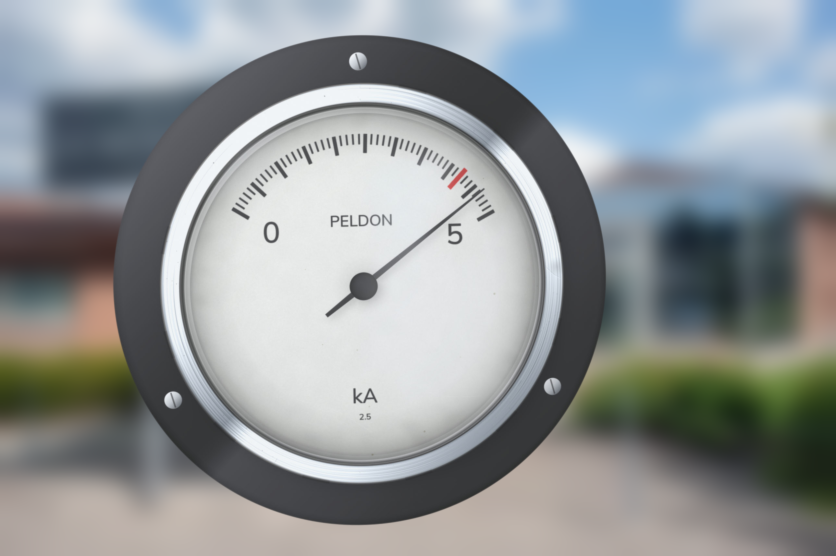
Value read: 4.6 kA
